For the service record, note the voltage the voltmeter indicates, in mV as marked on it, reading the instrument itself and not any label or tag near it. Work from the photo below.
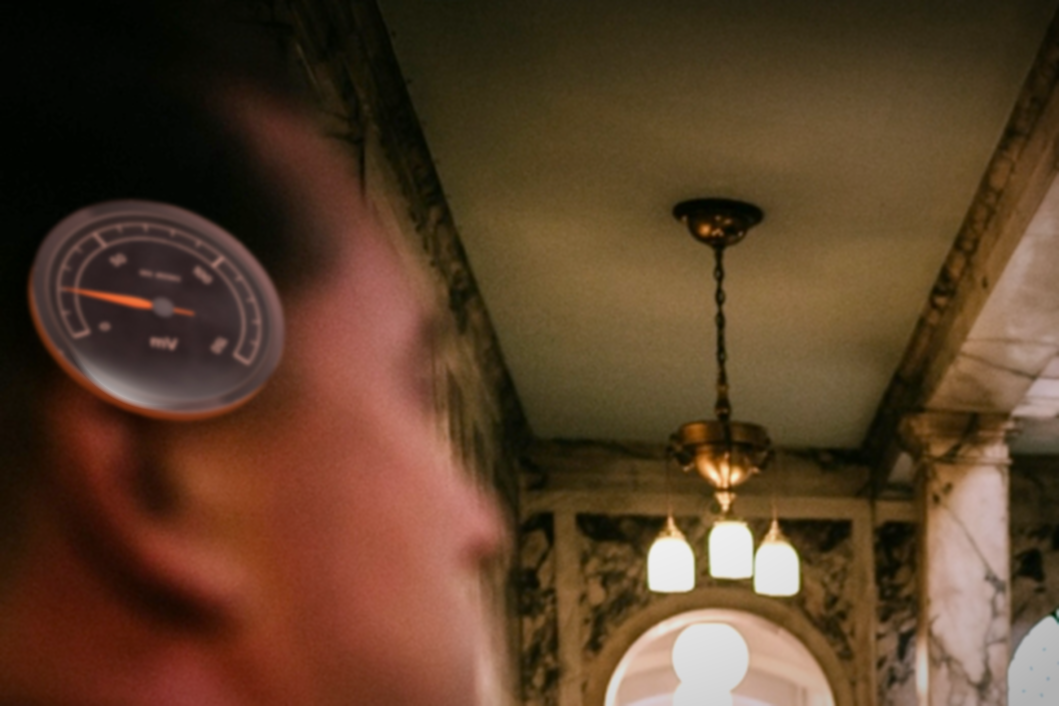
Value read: 20 mV
